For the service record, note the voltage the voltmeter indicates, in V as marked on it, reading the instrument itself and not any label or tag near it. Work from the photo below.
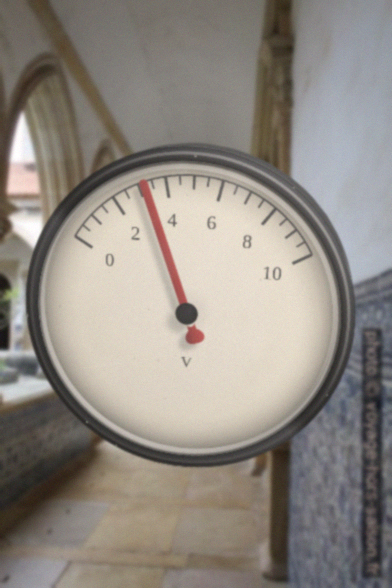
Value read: 3.25 V
